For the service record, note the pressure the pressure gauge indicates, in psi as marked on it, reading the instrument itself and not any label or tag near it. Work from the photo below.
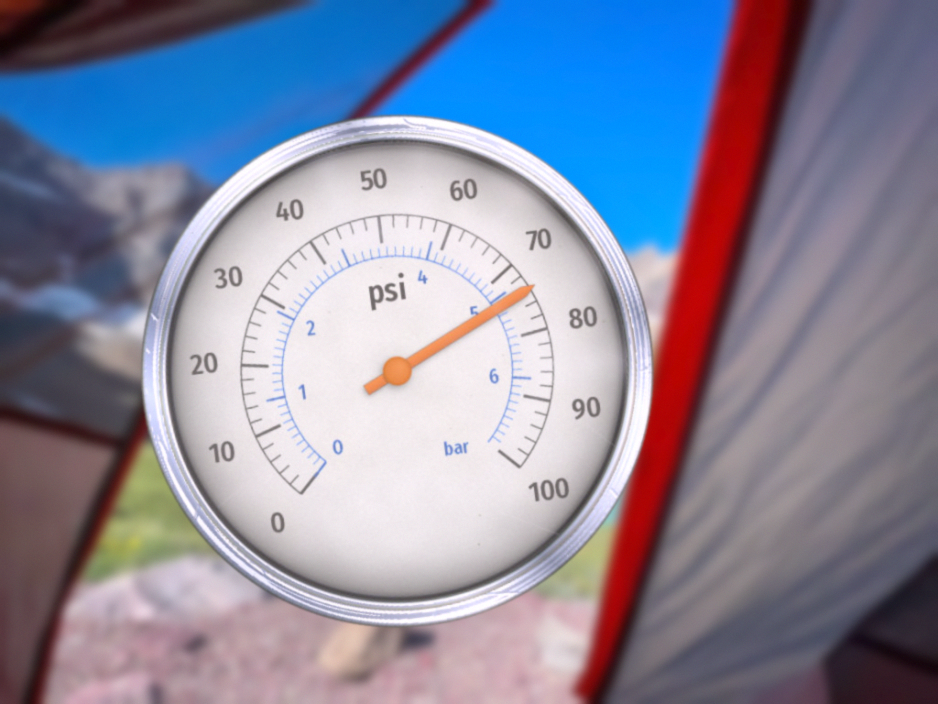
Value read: 74 psi
